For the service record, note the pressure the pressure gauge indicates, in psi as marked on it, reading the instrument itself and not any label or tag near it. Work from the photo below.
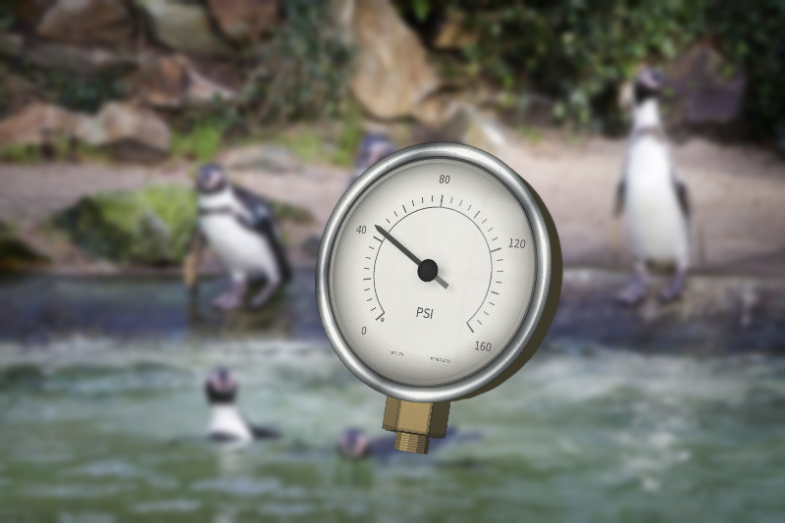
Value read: 45 psi
